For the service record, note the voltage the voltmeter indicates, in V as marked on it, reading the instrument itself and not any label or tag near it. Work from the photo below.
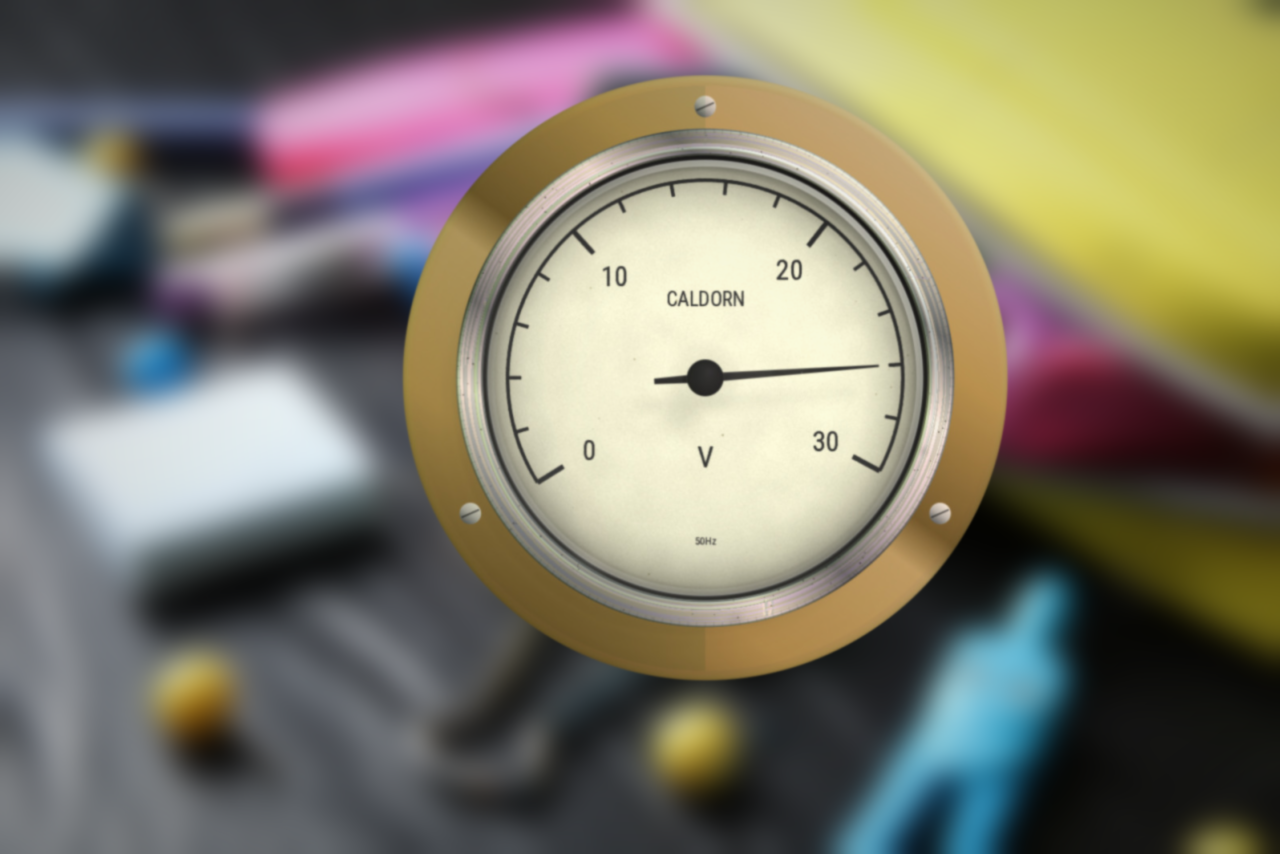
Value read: 26 V
